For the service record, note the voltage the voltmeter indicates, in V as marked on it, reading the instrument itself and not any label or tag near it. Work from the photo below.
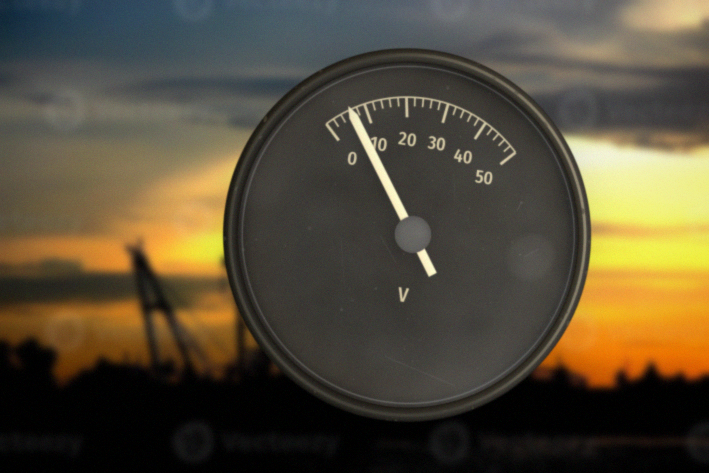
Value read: 6 V
